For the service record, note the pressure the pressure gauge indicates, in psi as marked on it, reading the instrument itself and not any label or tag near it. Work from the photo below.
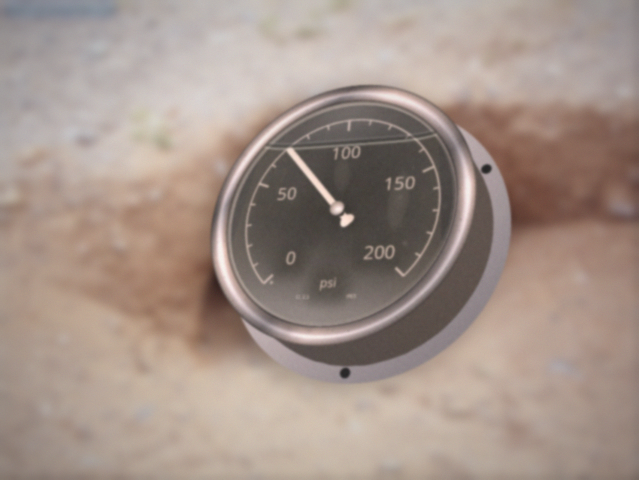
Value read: 70 psi
